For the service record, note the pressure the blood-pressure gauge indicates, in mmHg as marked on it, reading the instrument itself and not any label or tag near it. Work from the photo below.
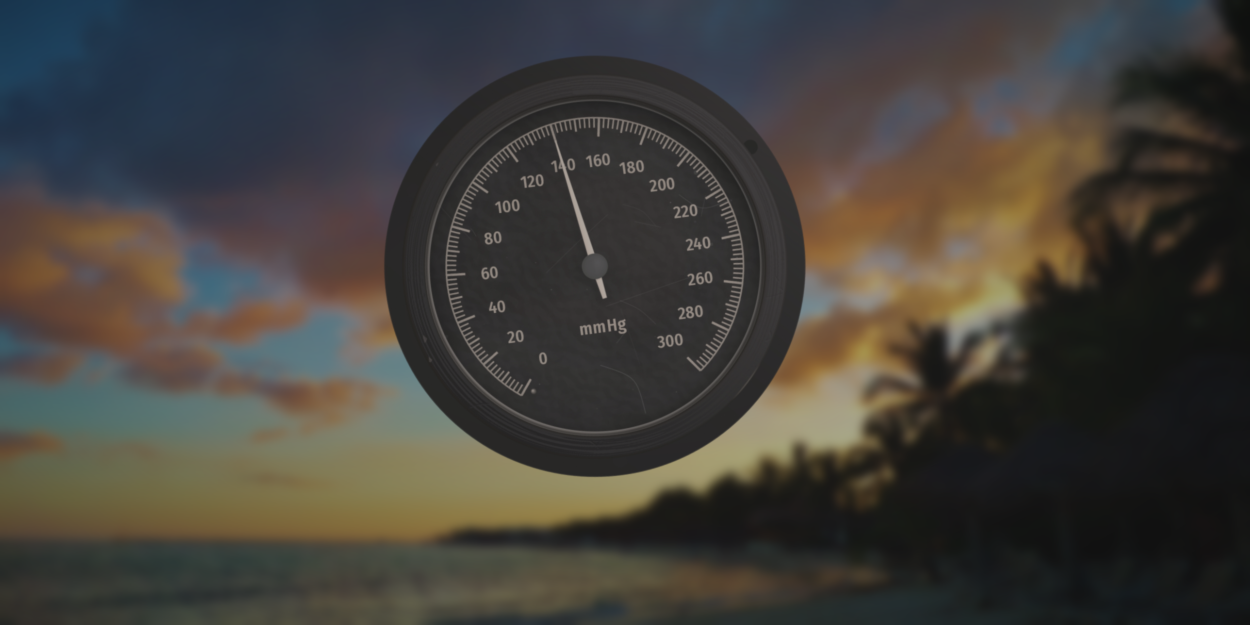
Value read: 140 mmHg
